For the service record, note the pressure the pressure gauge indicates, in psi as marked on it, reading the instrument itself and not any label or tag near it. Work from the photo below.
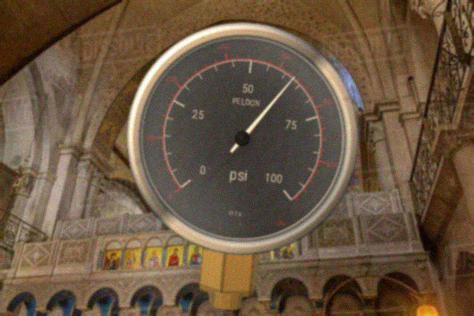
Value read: 62.5 psi
